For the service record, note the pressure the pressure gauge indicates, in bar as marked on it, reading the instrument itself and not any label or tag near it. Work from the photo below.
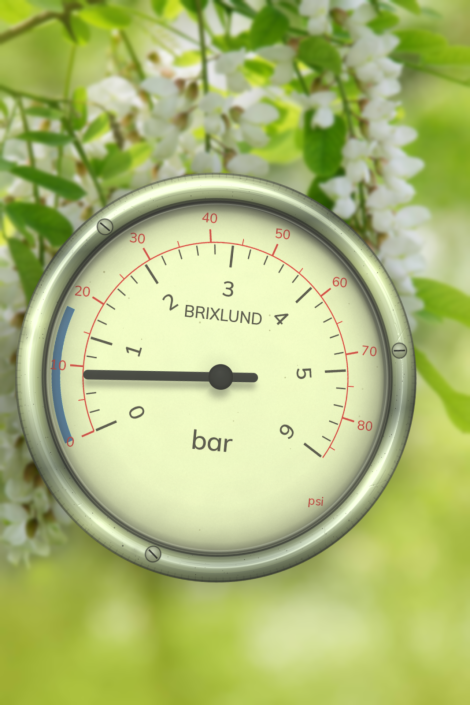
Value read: 0.6 bar
